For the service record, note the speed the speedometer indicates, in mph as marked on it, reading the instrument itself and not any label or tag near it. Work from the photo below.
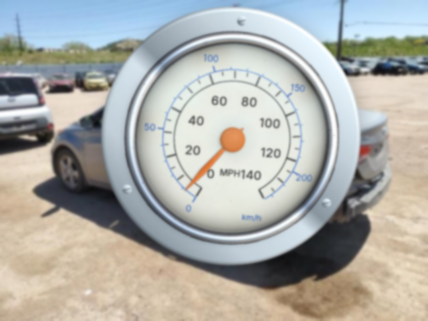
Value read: 5 mph
